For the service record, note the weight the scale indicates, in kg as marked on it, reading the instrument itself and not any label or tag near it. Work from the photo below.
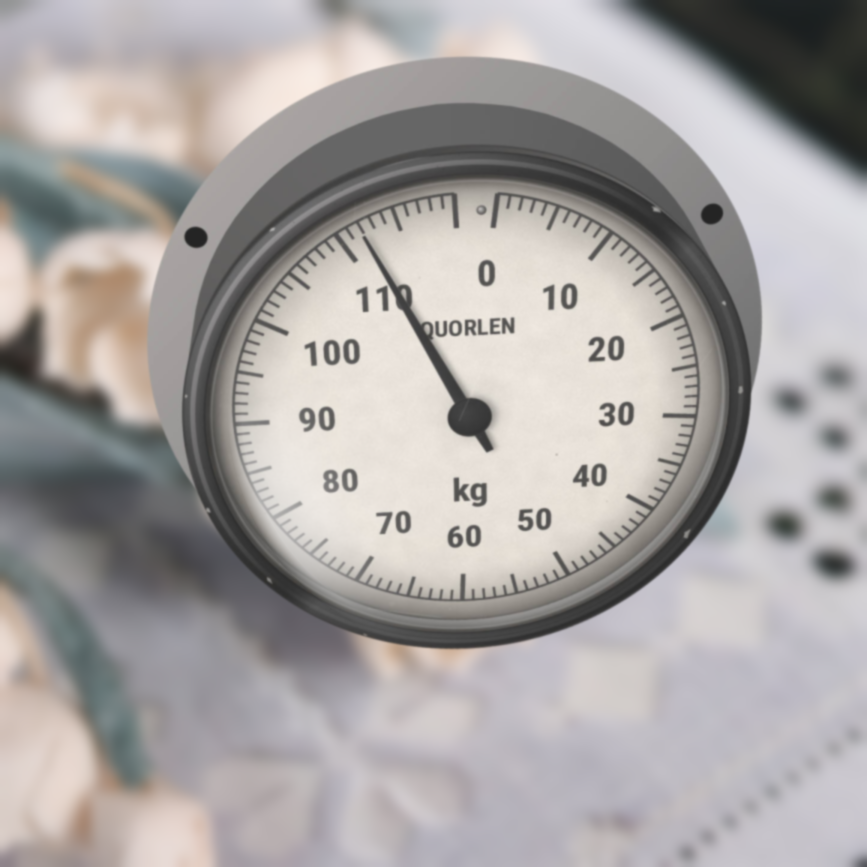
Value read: 112 kg
